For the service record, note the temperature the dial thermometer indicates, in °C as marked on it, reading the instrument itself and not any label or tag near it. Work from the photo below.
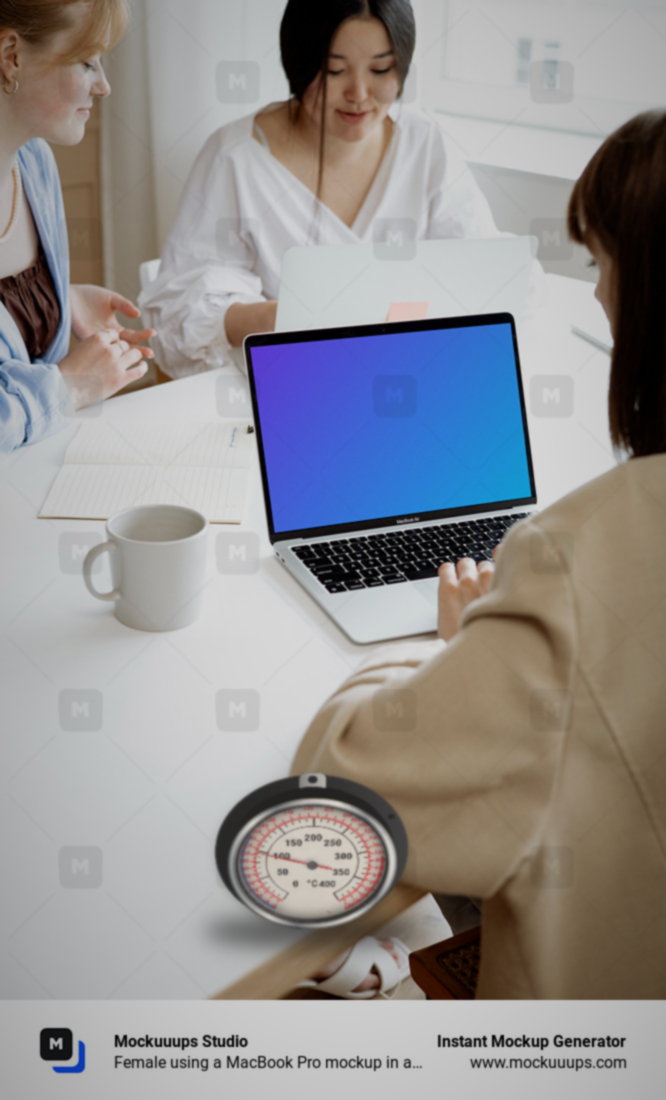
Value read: 100 °C
